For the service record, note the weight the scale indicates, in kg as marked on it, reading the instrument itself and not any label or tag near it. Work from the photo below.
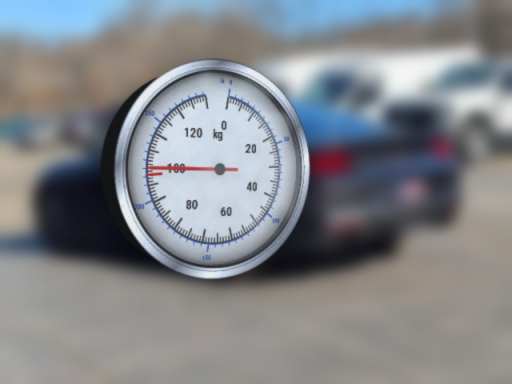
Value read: 100 kg
